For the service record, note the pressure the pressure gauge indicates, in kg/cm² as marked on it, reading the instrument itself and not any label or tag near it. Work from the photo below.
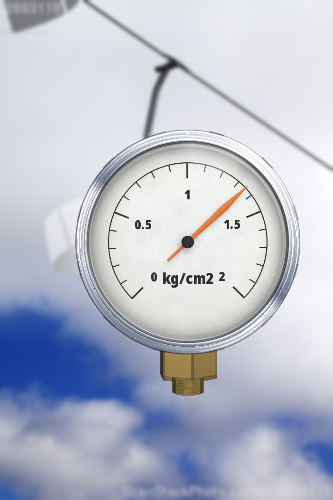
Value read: 1.35 kg/cm²
